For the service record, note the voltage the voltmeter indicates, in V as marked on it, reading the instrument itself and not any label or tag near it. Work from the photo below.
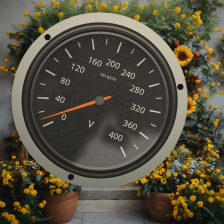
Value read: 10 V
